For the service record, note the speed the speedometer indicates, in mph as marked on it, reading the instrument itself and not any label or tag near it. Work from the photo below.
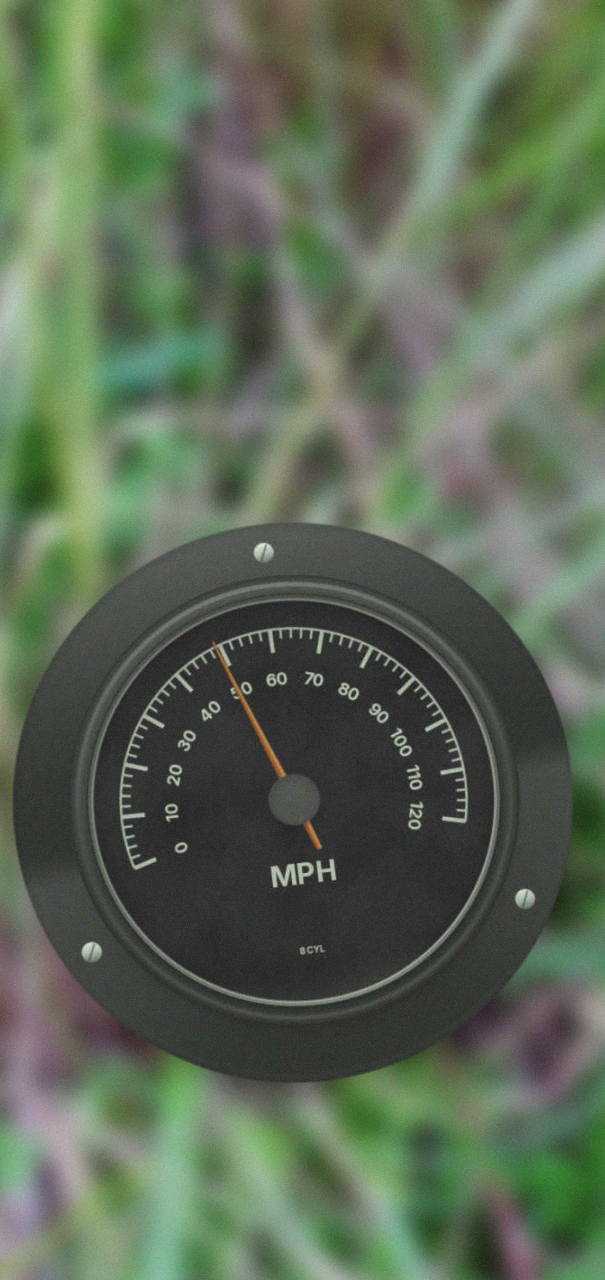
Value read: 49 mph
